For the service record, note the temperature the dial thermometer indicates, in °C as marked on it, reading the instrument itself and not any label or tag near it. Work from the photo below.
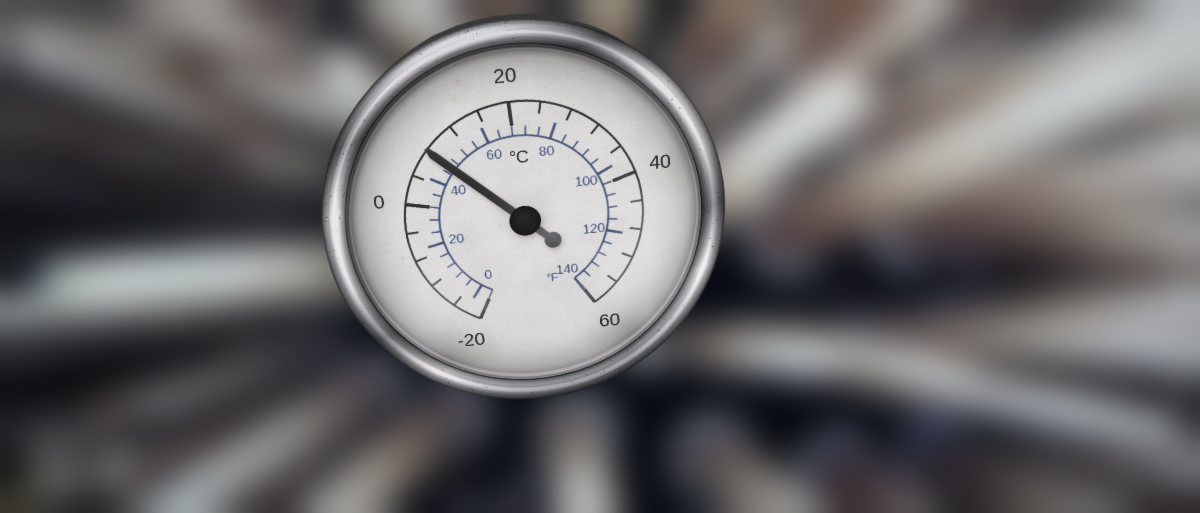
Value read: 8 °C
